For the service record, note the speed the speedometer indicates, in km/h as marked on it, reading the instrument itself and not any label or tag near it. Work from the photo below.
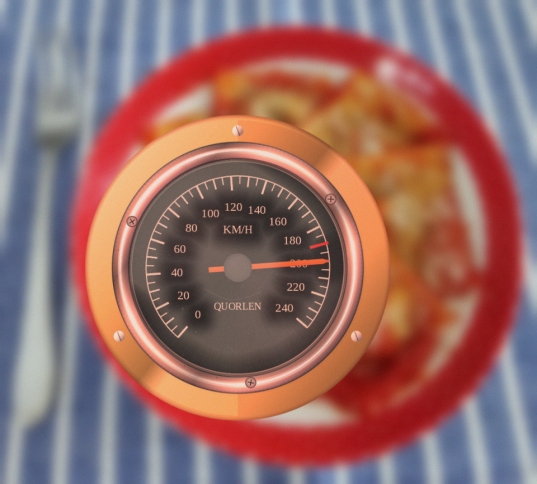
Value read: 200 km/h
